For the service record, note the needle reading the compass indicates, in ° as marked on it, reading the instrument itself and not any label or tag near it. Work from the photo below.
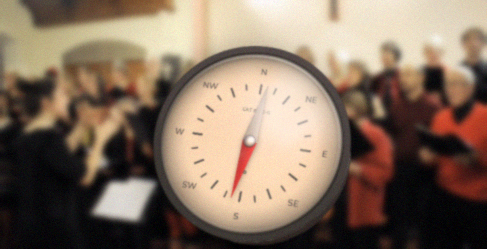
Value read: 187.5 °
